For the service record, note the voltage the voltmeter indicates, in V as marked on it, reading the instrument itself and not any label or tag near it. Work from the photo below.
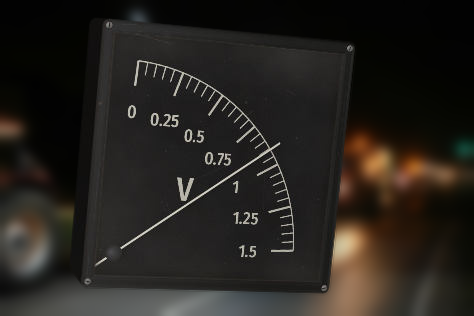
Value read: 0.9 V
